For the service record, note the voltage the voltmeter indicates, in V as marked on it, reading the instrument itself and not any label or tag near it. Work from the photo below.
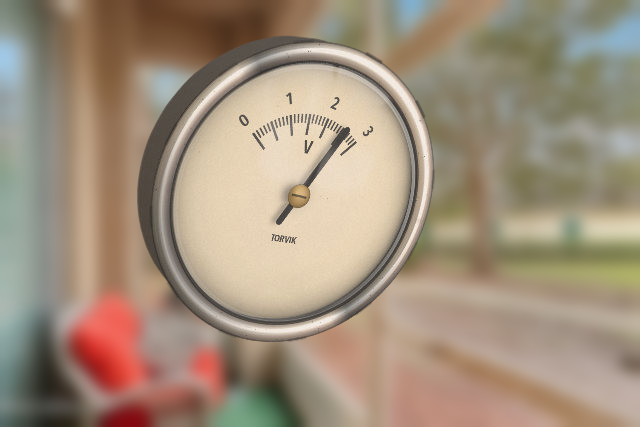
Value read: 2.5 V
